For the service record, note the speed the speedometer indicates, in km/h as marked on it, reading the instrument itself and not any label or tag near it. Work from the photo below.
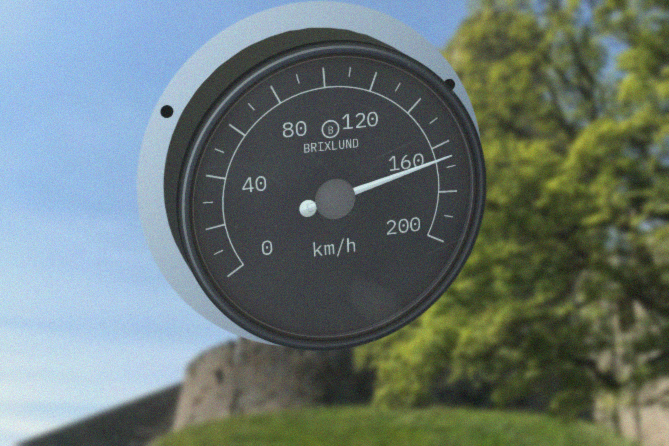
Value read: 165 km/h
